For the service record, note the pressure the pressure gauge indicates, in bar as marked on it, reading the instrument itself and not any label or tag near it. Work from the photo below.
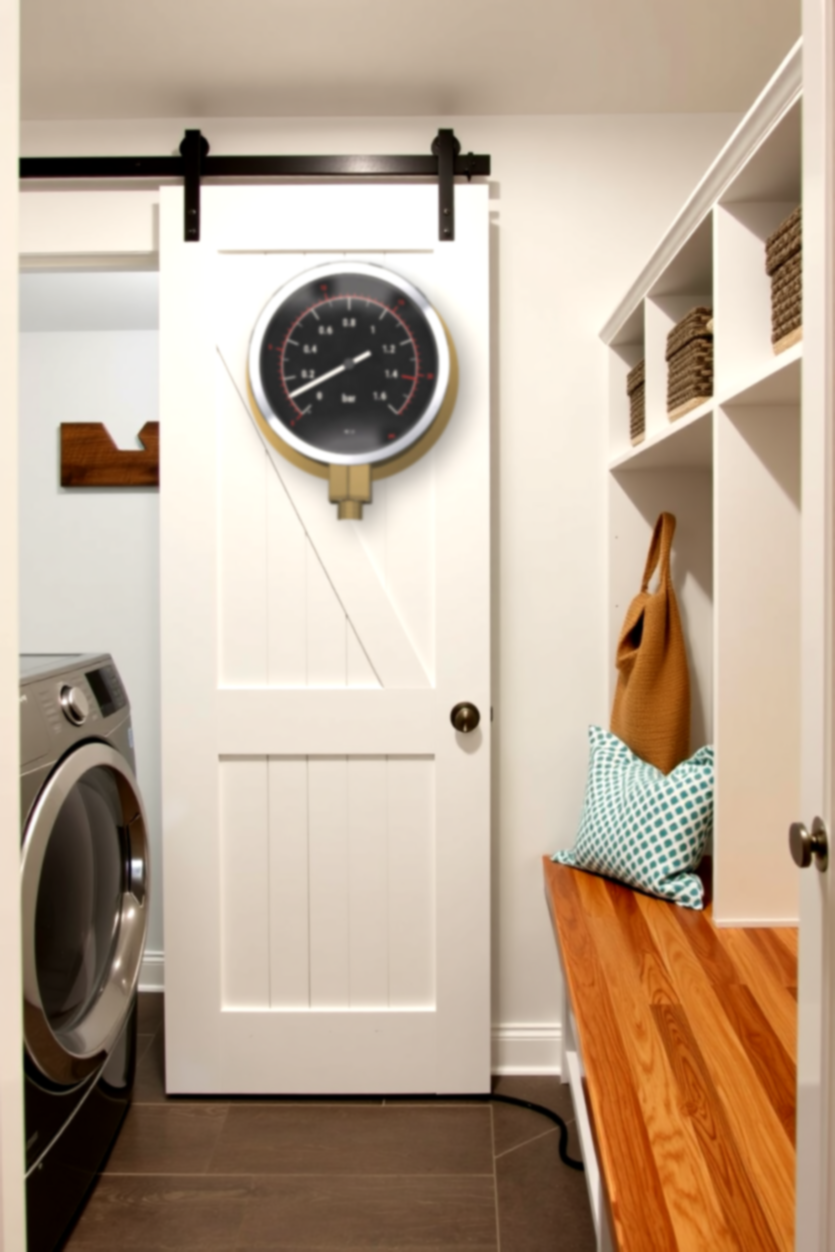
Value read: 0.1 bar
